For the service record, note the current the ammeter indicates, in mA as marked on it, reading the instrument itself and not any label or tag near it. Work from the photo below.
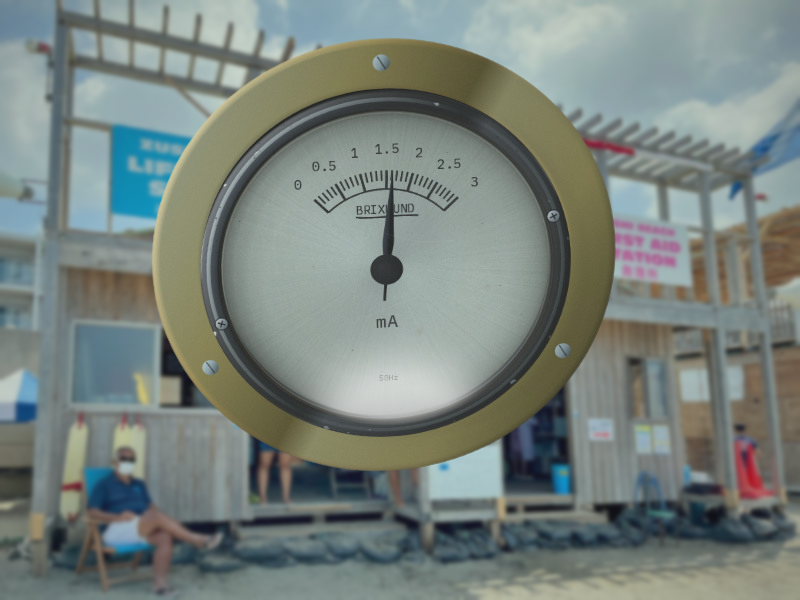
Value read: 1.6 mA
